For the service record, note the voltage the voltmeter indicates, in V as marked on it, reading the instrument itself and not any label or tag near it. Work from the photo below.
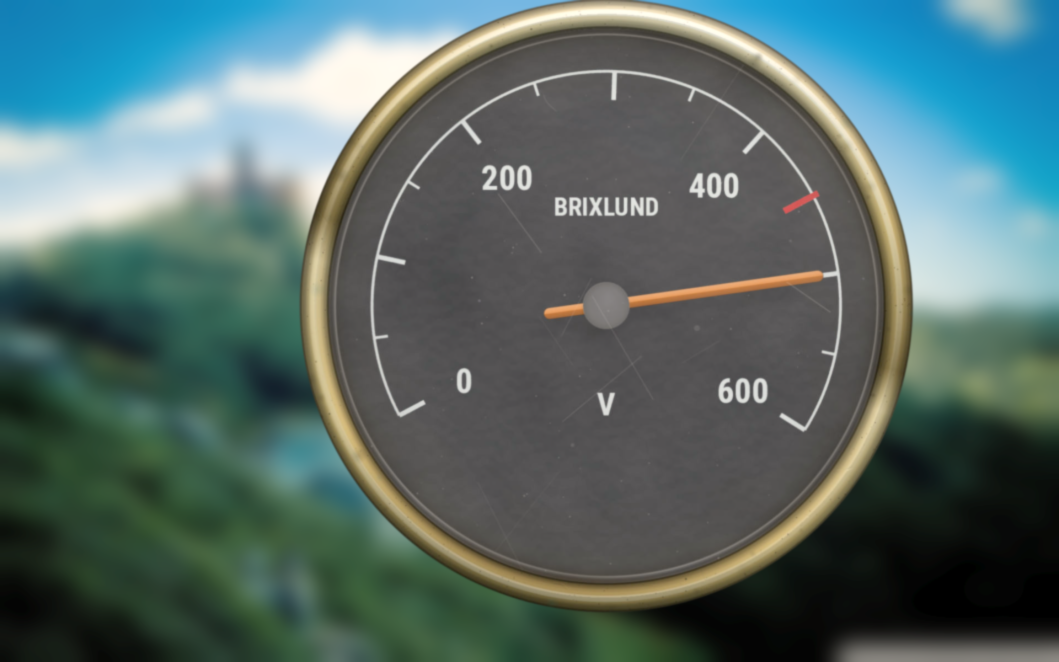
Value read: 500 V
